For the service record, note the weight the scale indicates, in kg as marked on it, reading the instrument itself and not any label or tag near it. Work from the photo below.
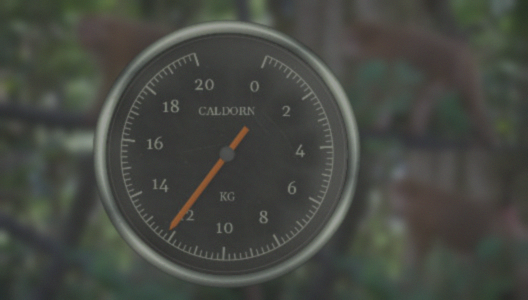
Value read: 12.2 kg
